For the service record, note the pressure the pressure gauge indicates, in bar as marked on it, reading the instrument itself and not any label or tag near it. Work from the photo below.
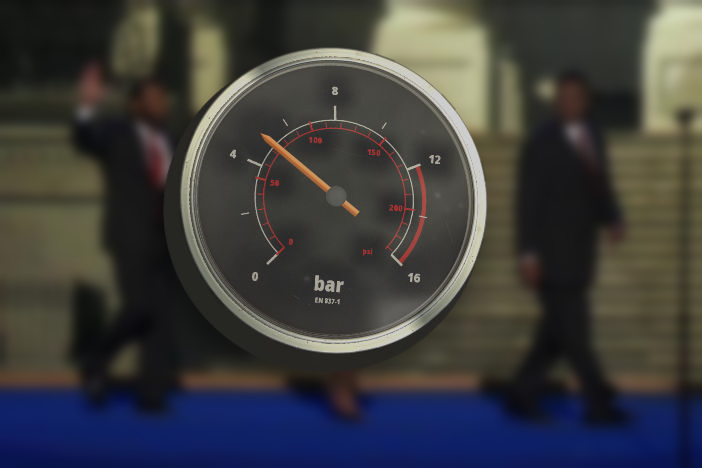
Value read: 5 bar
